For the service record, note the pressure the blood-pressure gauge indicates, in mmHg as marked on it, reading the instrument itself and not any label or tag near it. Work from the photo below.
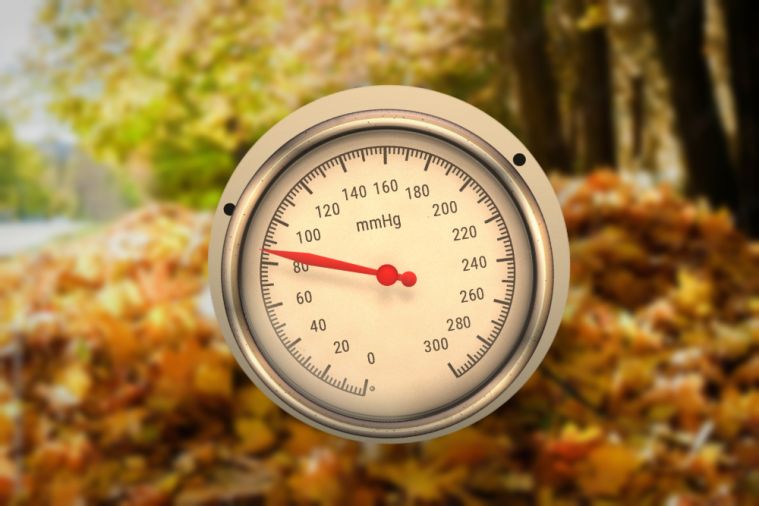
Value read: 86 mmHg
